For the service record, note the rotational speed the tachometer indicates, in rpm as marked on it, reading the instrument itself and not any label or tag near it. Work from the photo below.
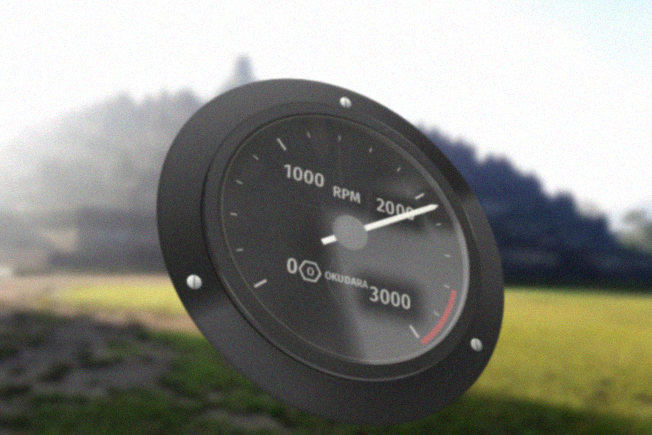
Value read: 2100 rpm
